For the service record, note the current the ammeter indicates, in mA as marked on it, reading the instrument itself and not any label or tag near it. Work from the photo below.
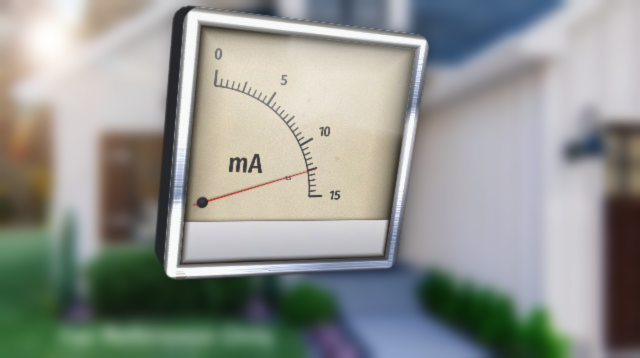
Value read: 12.5 mA
